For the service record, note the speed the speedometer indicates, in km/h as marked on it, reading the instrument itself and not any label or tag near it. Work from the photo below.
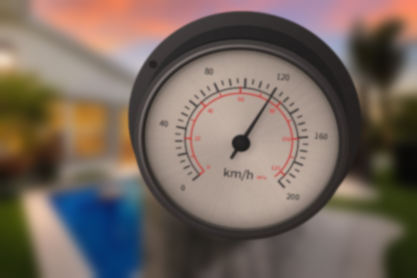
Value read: 120 km/h
